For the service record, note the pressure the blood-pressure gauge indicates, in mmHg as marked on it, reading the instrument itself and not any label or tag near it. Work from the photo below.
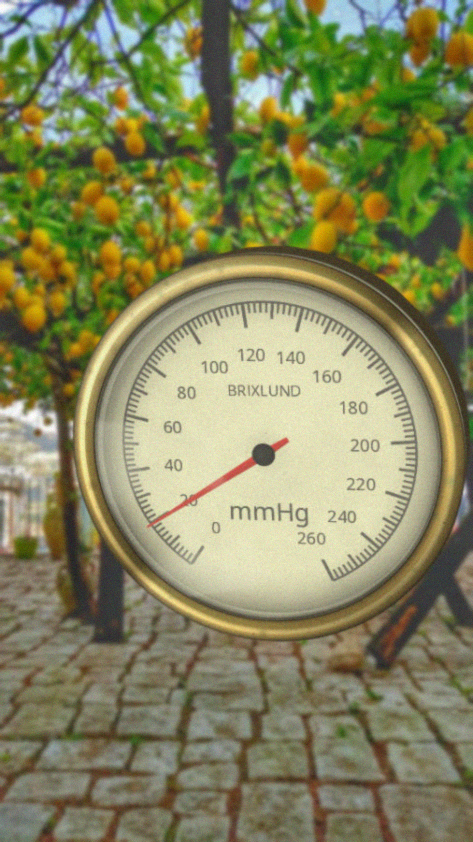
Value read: 20 mmHg
